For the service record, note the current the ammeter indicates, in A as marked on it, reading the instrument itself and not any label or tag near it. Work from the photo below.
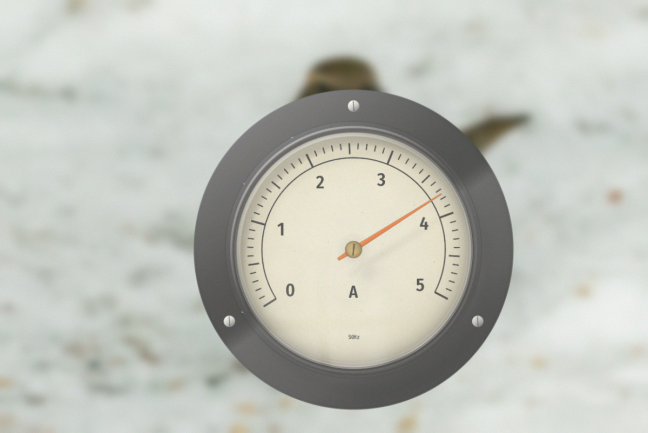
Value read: 3.75 A
